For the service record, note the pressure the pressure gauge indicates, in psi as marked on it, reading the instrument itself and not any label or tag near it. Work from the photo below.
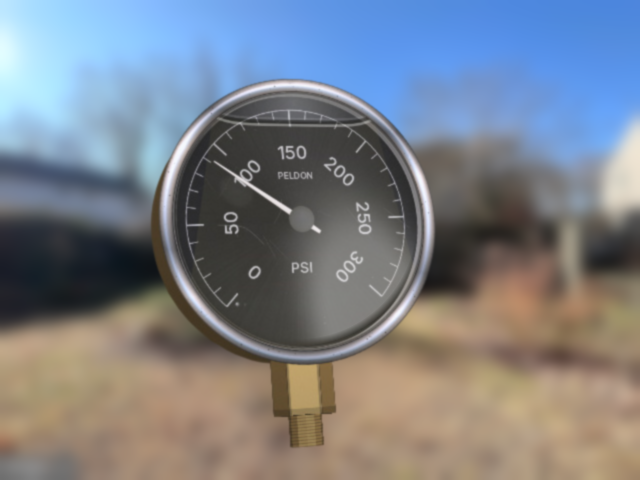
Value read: 90 psi
